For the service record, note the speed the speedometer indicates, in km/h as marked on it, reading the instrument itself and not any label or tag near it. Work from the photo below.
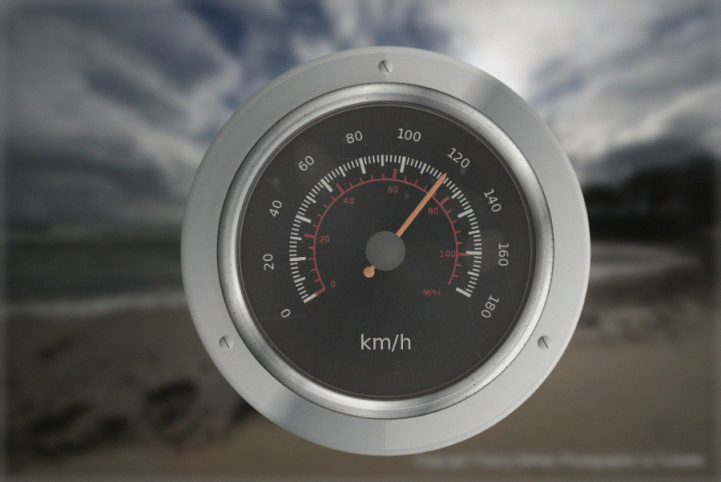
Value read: 120 km/h
